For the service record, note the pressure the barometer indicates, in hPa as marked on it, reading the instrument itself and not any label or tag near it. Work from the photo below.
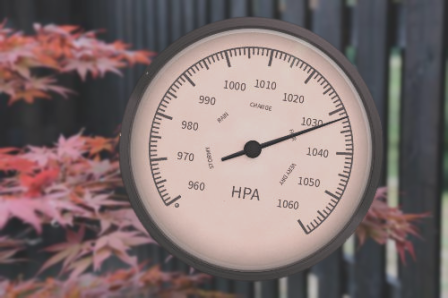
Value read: 1032 hPa
